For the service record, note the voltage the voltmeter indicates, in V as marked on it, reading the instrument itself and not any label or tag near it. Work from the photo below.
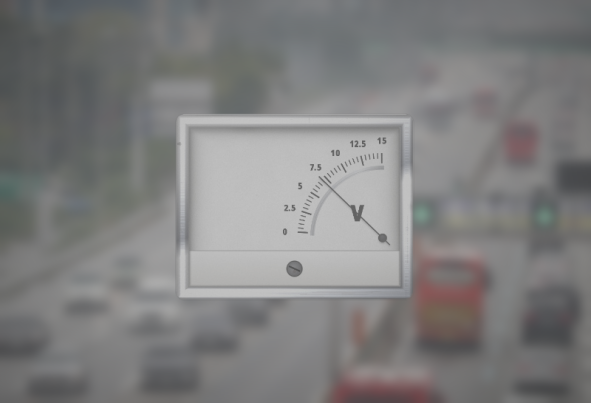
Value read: 7 V
